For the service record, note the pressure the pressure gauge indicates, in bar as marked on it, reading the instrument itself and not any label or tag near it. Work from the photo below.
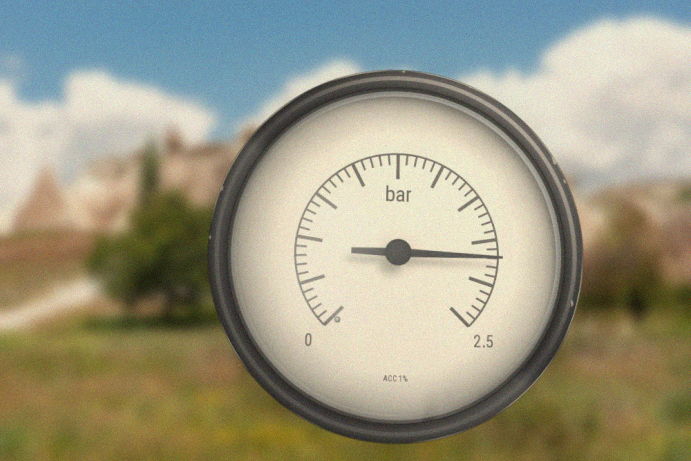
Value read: 2.1 bar
